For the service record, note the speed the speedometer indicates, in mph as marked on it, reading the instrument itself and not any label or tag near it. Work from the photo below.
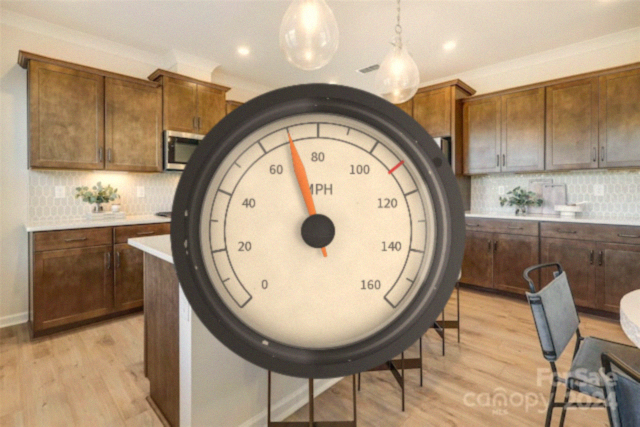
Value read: 70 mph
